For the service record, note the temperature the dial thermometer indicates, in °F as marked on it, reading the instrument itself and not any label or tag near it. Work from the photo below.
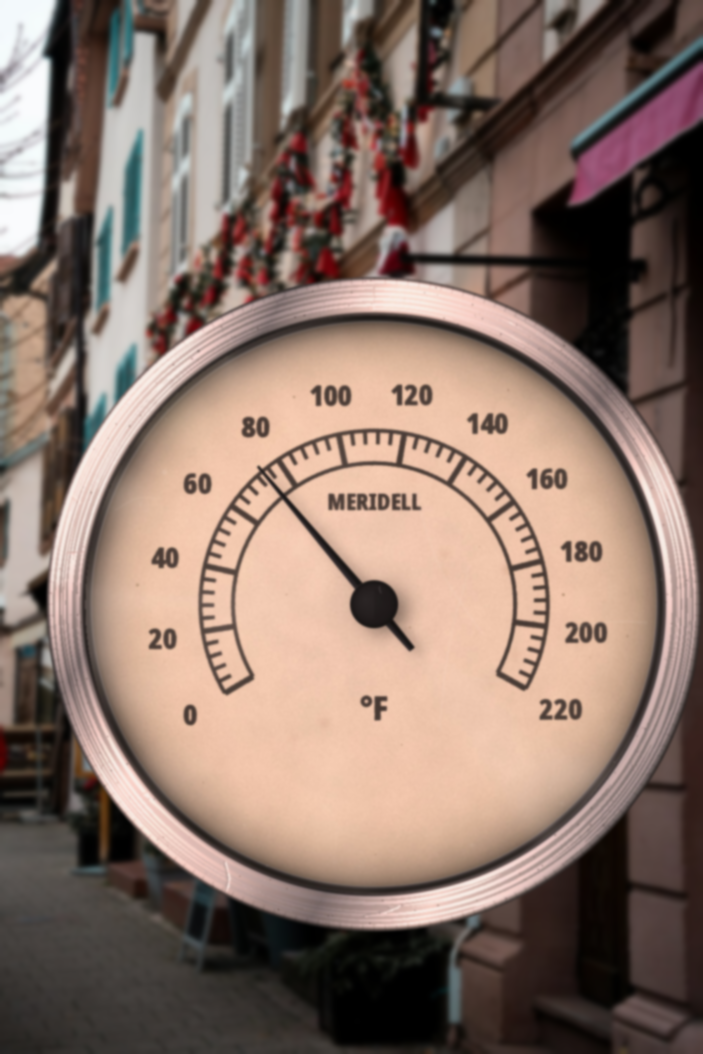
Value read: 74 °F
